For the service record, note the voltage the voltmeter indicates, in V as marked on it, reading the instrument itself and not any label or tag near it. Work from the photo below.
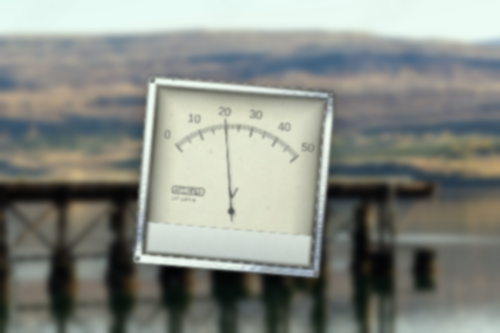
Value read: 20 V
